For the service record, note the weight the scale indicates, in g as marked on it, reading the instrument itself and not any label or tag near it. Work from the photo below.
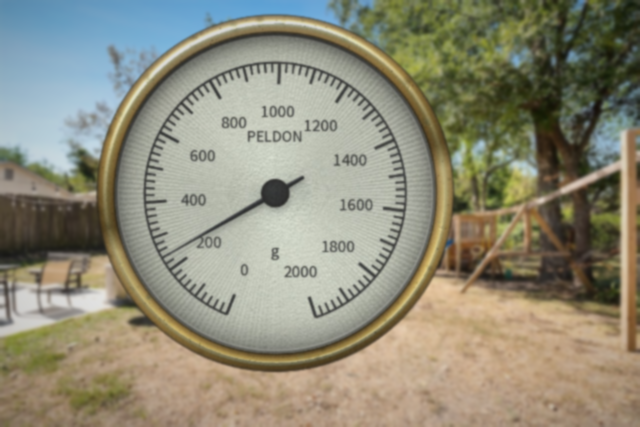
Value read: 240 g
